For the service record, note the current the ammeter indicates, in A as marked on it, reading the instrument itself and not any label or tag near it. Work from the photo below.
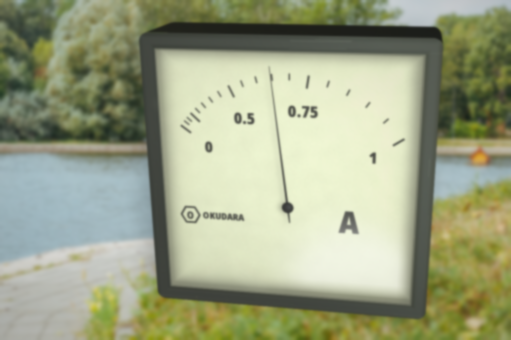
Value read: 0.65 A
